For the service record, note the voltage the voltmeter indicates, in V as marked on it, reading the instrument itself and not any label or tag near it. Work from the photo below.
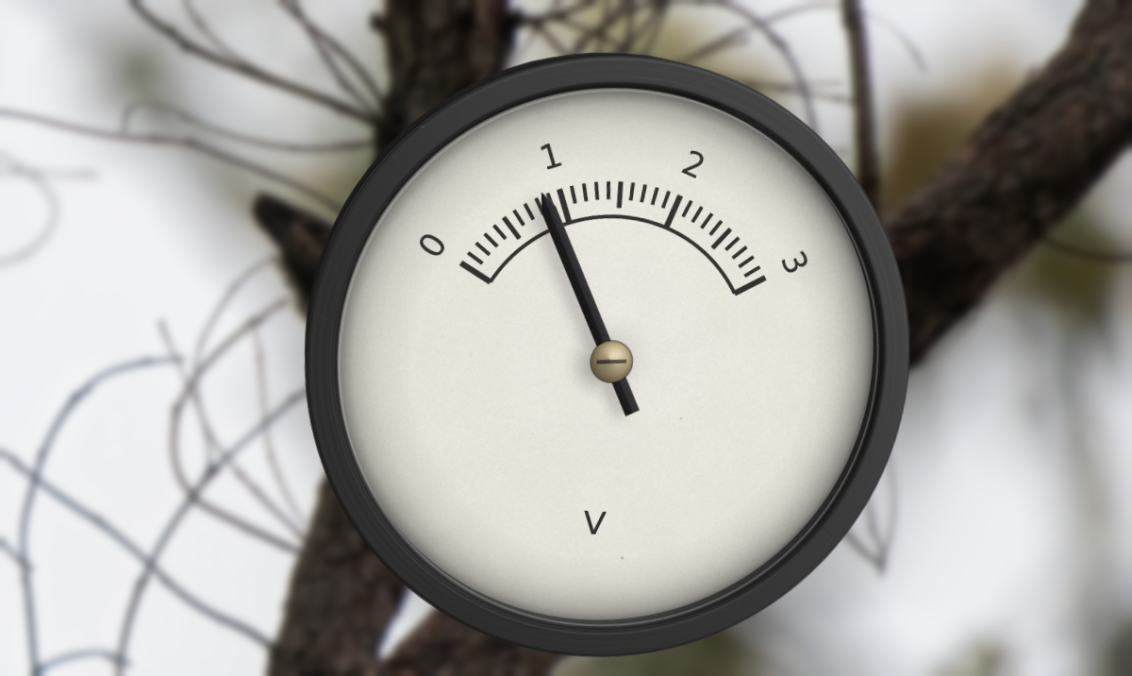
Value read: 0.85 V
